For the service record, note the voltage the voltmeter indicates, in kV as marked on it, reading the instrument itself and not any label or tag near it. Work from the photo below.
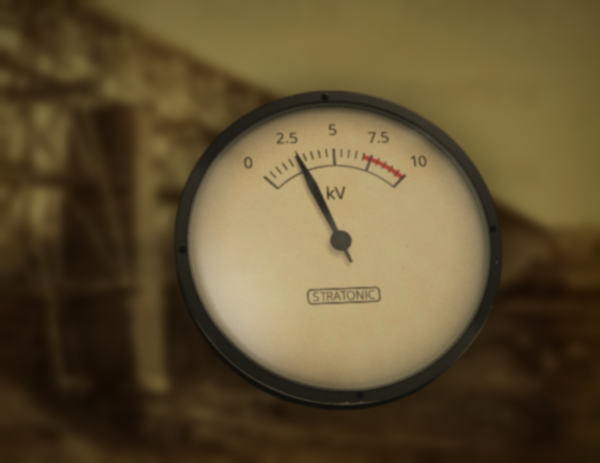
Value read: 2.5 kV
